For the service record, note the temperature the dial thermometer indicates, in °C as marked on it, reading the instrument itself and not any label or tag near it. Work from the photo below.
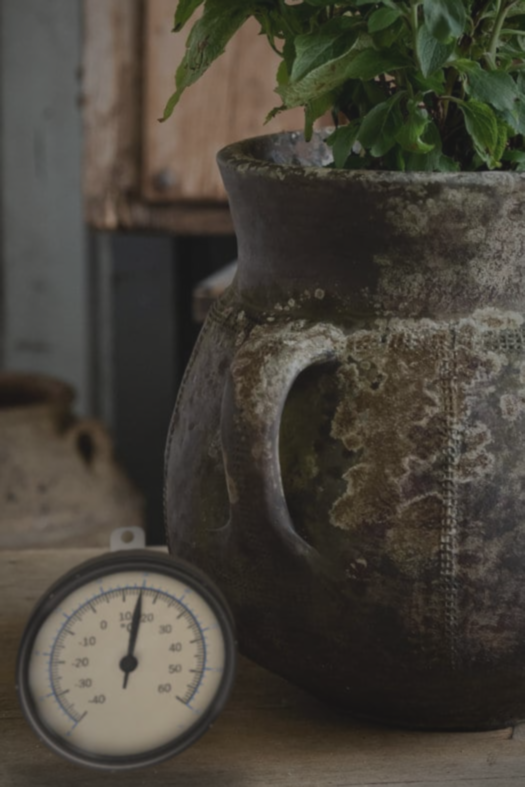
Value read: 15 °C
